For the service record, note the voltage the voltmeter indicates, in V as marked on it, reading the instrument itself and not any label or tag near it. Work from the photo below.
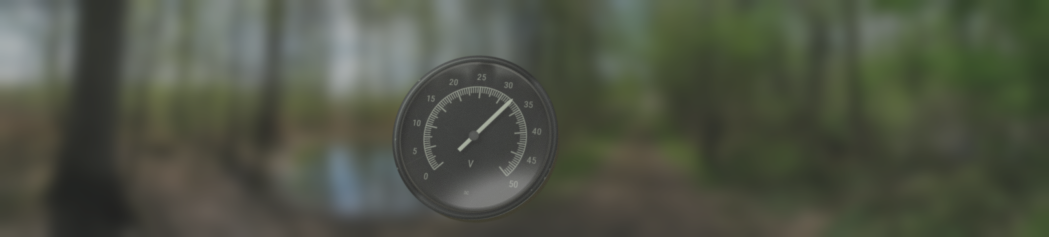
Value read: 32.5 V
